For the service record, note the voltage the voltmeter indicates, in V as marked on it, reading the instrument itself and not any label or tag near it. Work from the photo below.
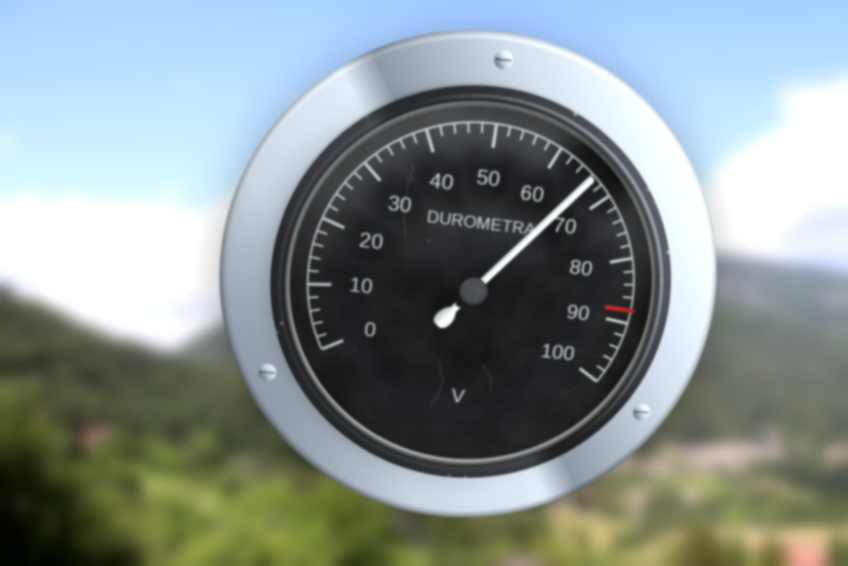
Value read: 66 V
